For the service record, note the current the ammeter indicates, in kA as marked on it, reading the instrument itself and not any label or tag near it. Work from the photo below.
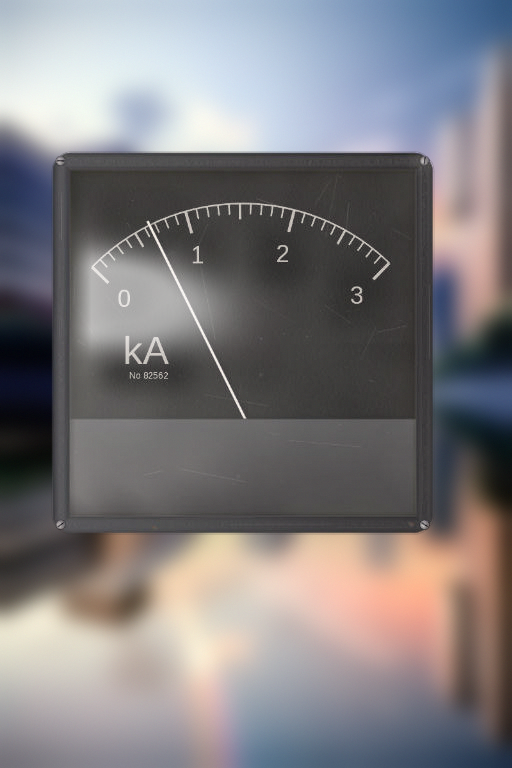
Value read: 0.65 kA
